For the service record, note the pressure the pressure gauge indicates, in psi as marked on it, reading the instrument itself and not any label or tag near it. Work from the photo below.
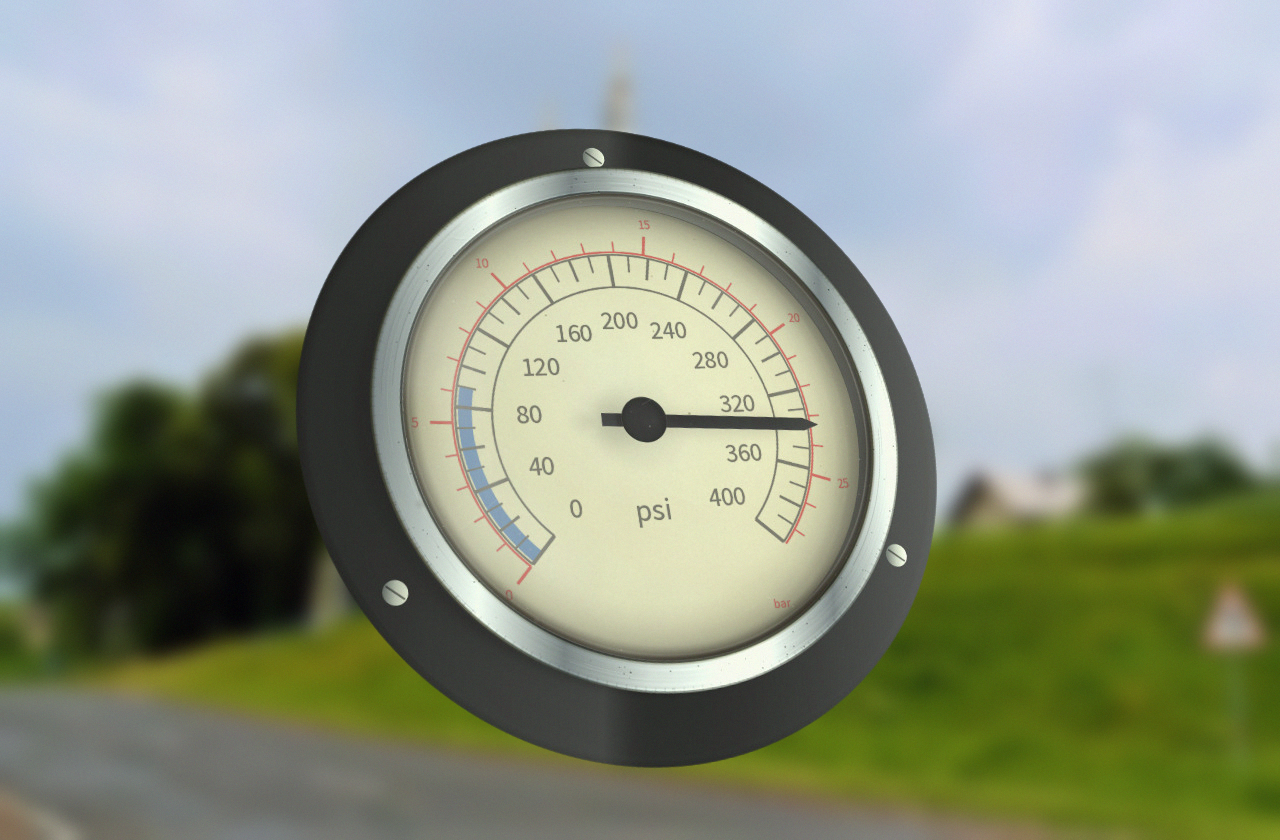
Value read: 340 psi
